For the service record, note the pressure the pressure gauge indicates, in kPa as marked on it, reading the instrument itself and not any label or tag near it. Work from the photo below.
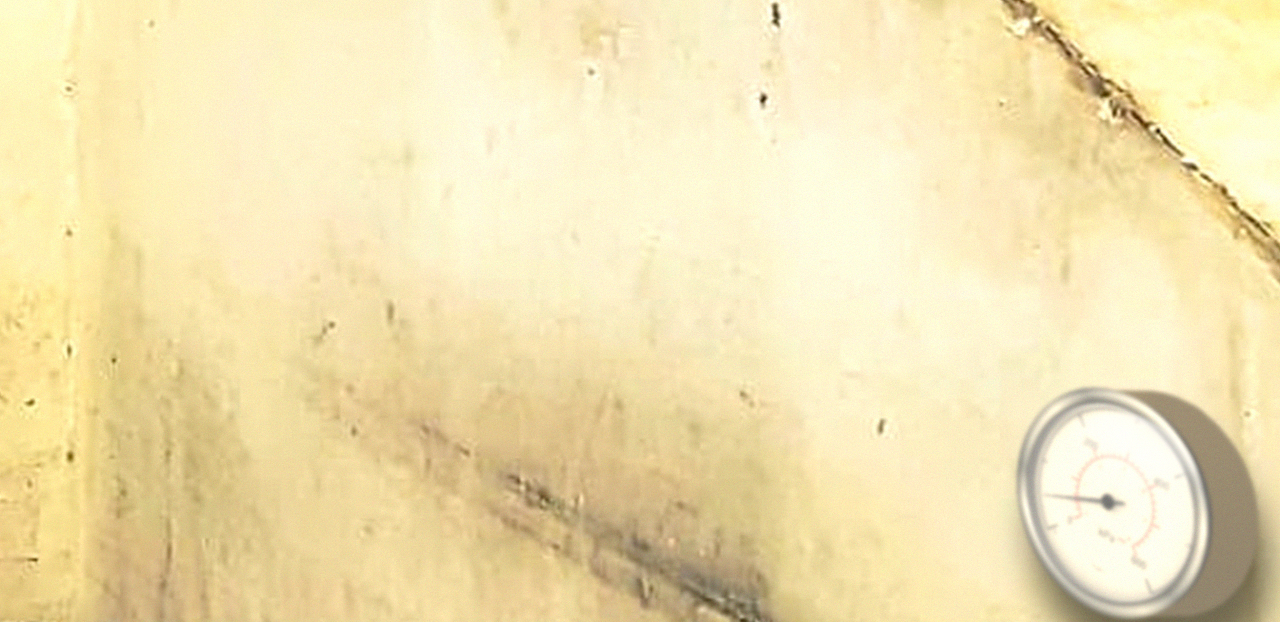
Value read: 50 kPa
